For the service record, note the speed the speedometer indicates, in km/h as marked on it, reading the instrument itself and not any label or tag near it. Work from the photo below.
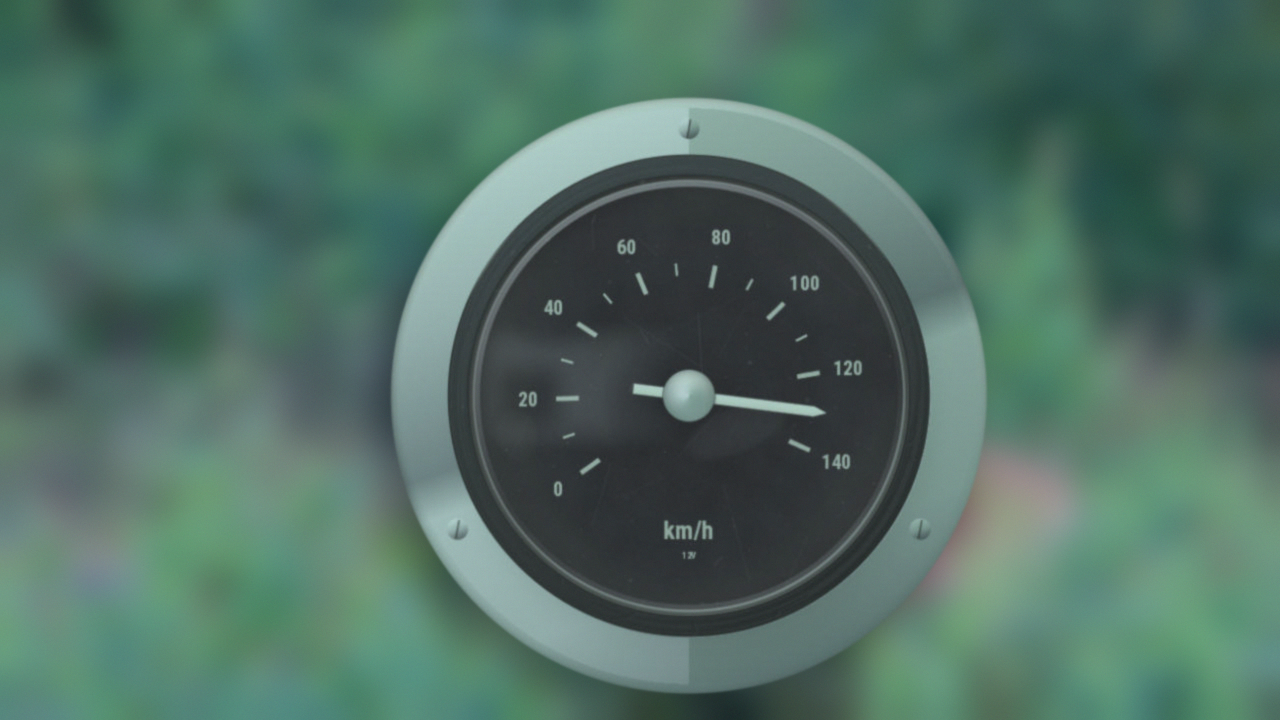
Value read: 130 km/h
